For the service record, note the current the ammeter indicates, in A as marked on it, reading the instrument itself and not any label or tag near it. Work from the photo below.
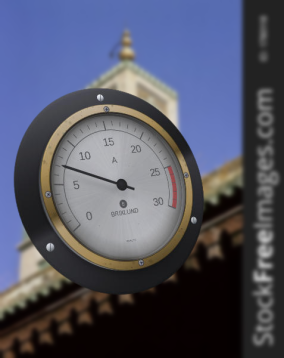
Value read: 7 A
